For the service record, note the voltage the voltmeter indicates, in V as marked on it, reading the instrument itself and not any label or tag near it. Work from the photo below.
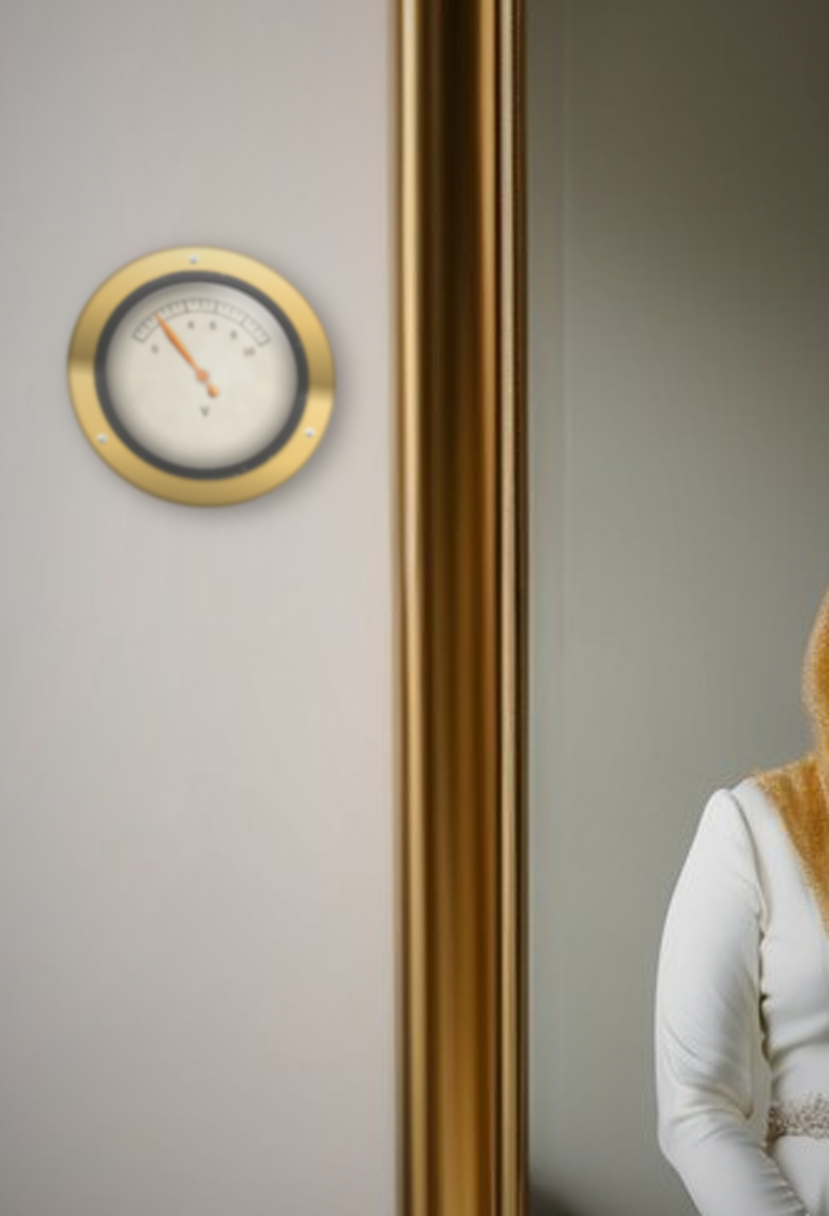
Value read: 2 V
